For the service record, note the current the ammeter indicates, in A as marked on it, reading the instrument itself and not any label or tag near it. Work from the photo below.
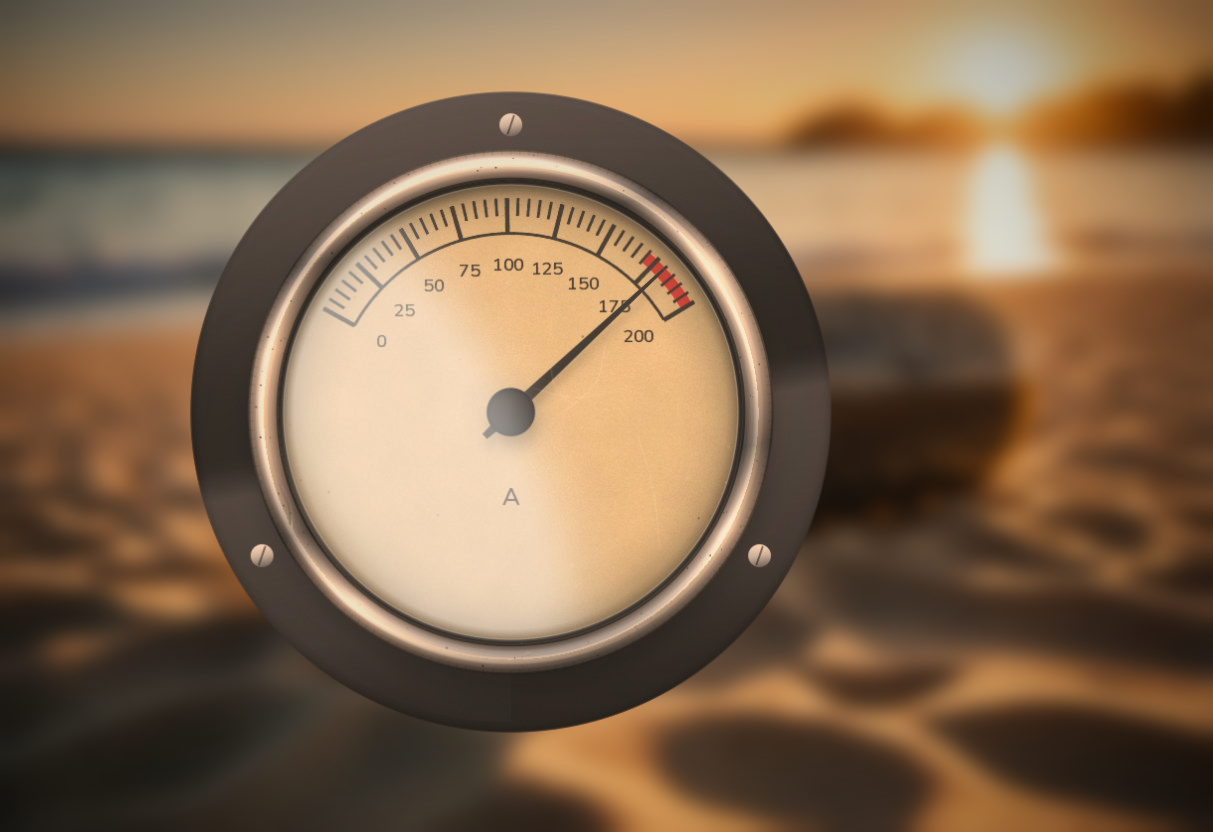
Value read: 180 A
